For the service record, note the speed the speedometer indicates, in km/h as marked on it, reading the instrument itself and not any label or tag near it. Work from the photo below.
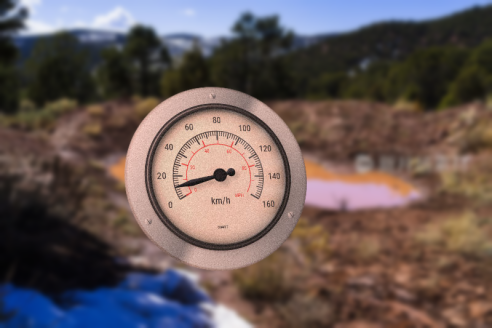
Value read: 10 km/h
